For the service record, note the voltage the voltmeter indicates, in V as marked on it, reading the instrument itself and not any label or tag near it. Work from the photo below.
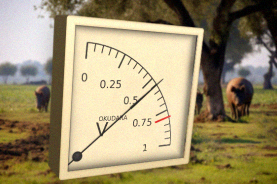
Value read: 0.55 V
